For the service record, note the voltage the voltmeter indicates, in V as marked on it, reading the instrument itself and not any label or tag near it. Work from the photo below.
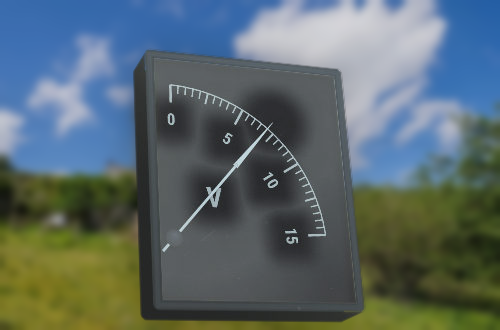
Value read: 7 V
